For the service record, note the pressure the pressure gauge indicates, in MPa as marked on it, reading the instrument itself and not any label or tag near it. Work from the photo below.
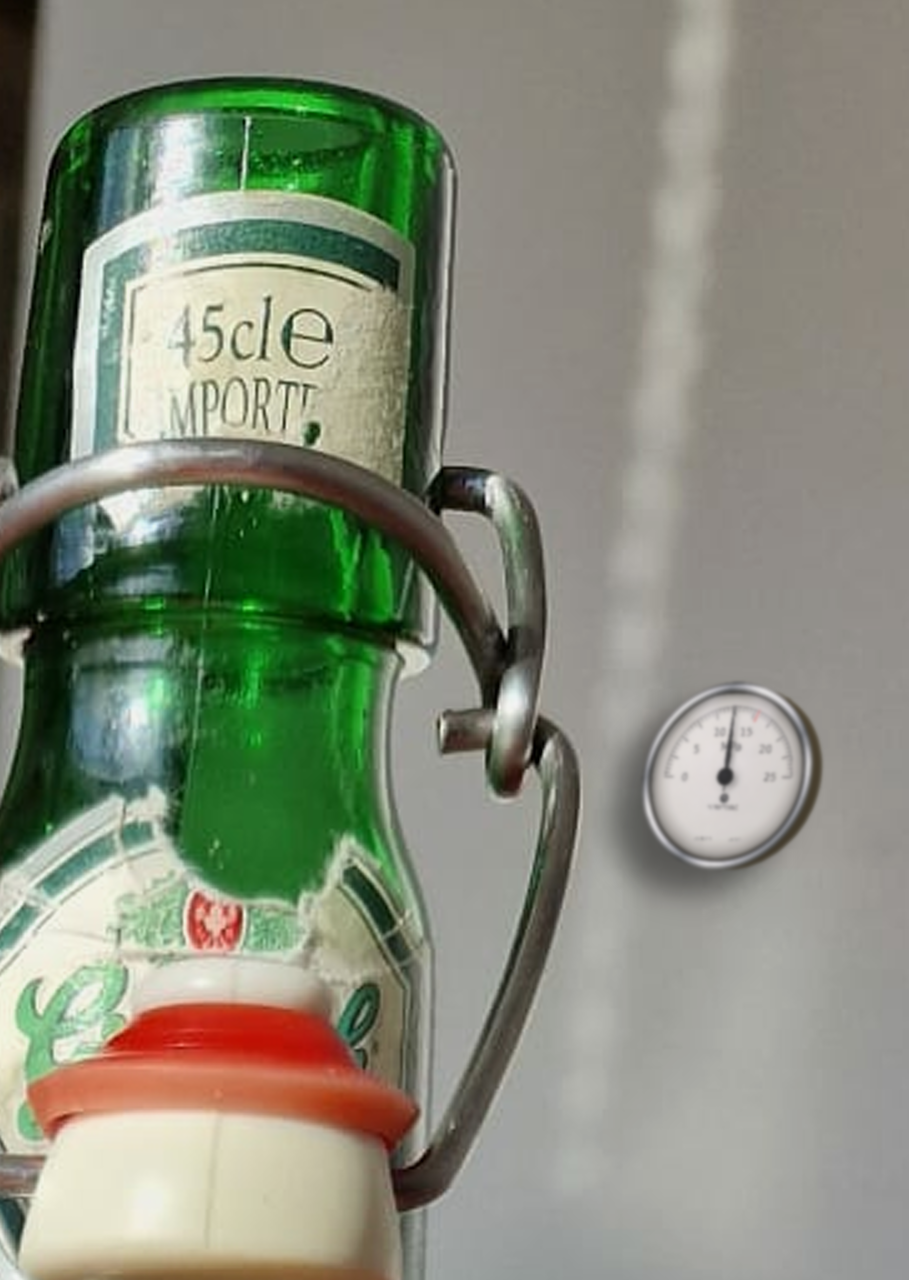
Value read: 12.5 MPa
